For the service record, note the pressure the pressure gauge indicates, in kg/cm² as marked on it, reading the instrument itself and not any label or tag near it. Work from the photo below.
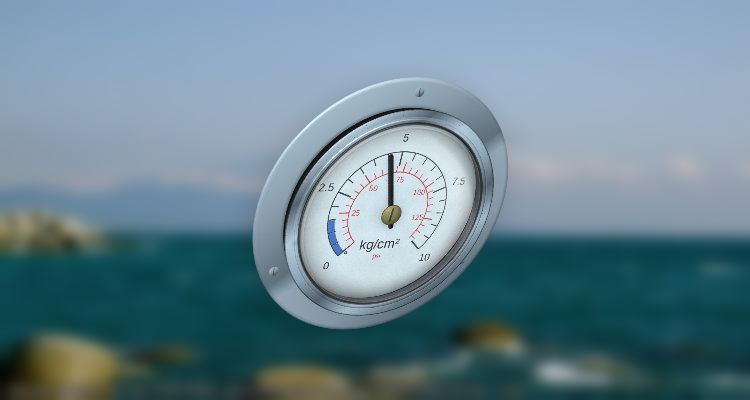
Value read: 4.5 kg/cm²
